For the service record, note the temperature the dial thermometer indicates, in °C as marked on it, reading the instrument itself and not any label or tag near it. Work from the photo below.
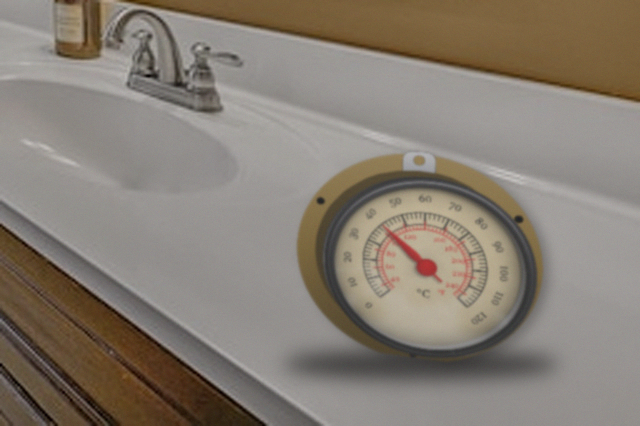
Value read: 40 °C
